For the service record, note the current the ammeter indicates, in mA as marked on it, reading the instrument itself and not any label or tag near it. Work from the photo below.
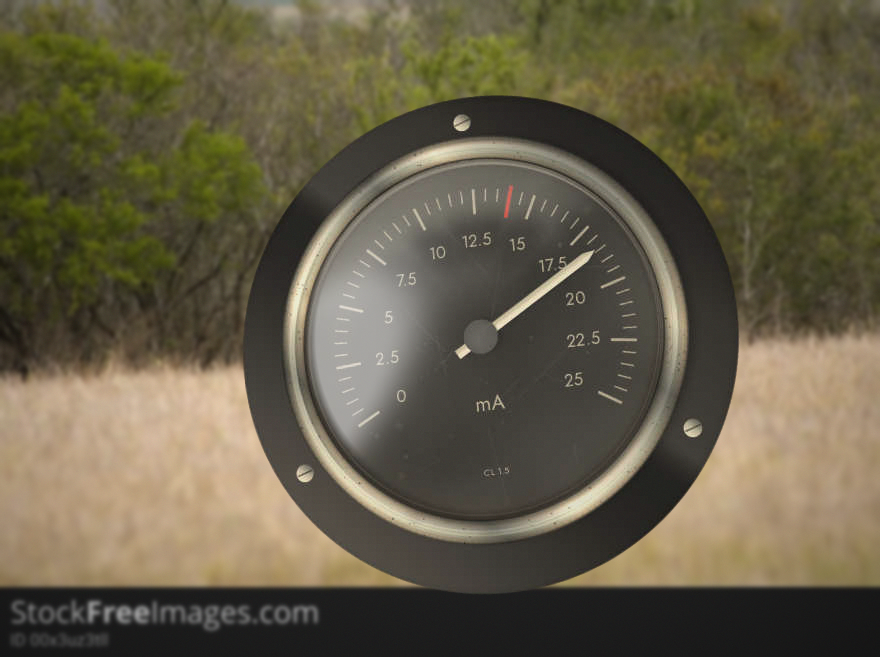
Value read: 18.5 mA
